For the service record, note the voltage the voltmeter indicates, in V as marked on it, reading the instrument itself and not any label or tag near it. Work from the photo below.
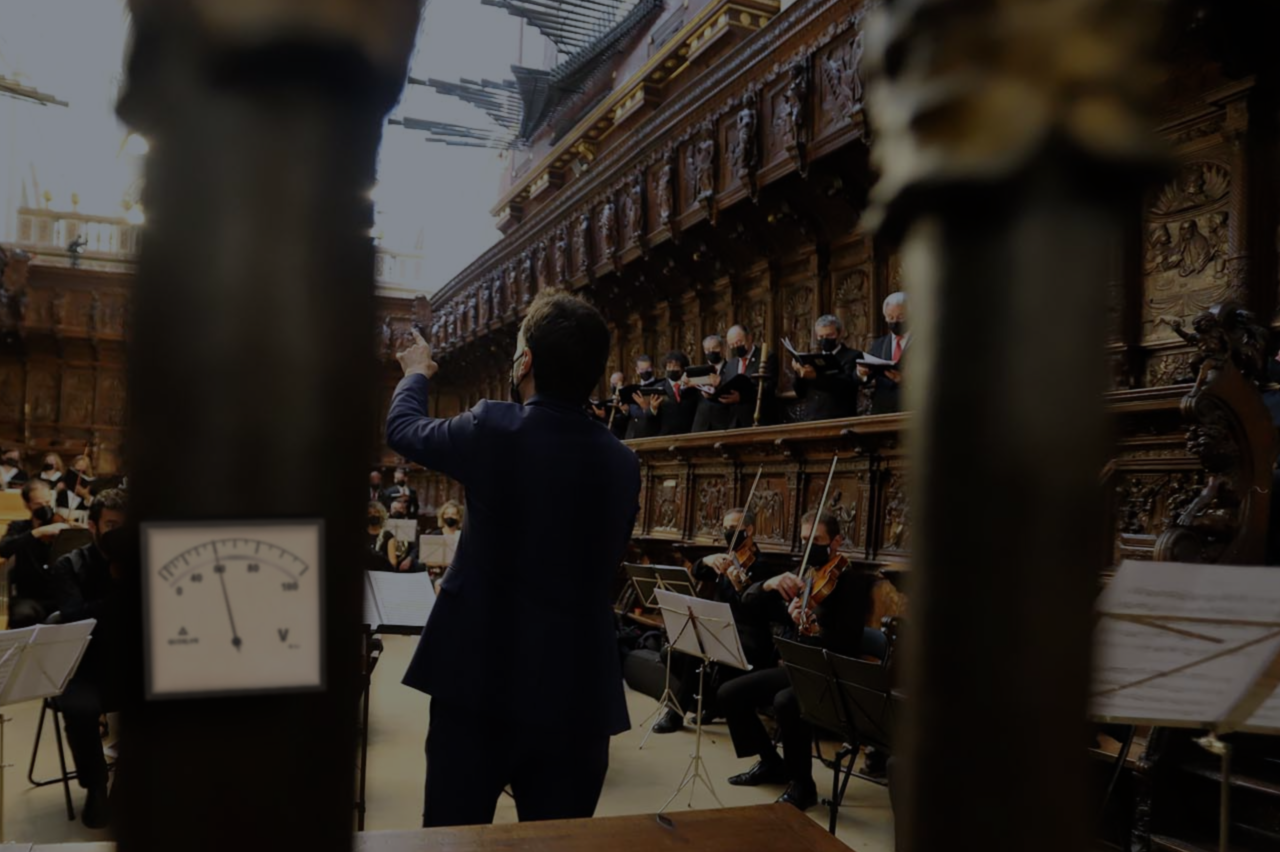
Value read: 60 V
